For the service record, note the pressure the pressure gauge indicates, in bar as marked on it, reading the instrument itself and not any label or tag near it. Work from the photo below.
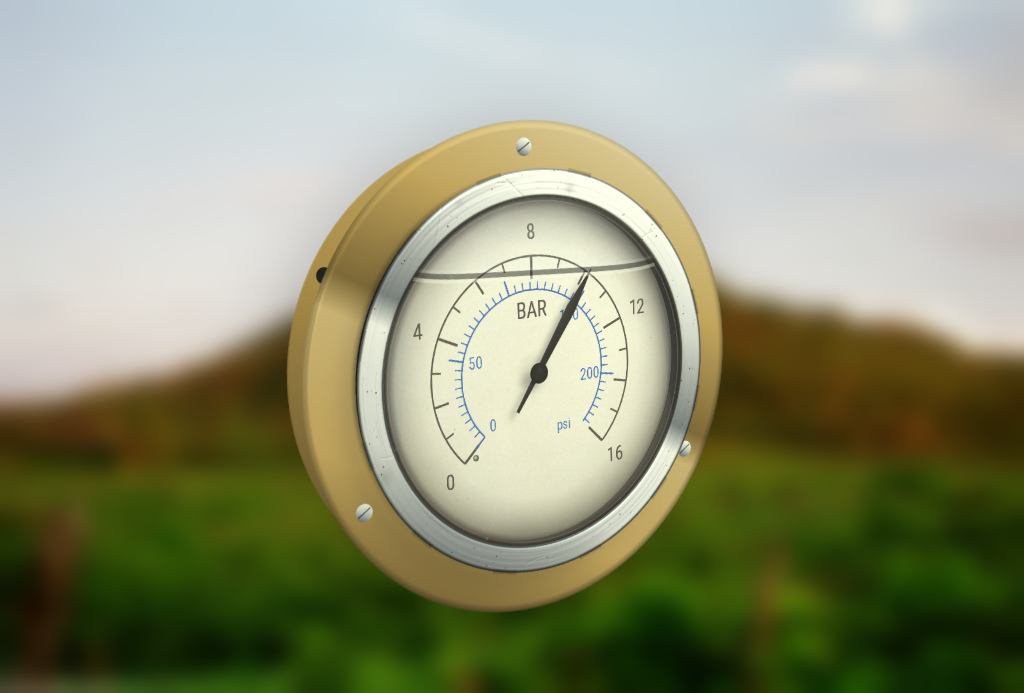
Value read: 10 bar
